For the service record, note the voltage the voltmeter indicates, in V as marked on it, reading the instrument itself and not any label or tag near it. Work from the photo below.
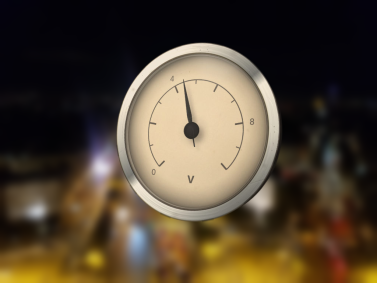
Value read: 4.5 V
